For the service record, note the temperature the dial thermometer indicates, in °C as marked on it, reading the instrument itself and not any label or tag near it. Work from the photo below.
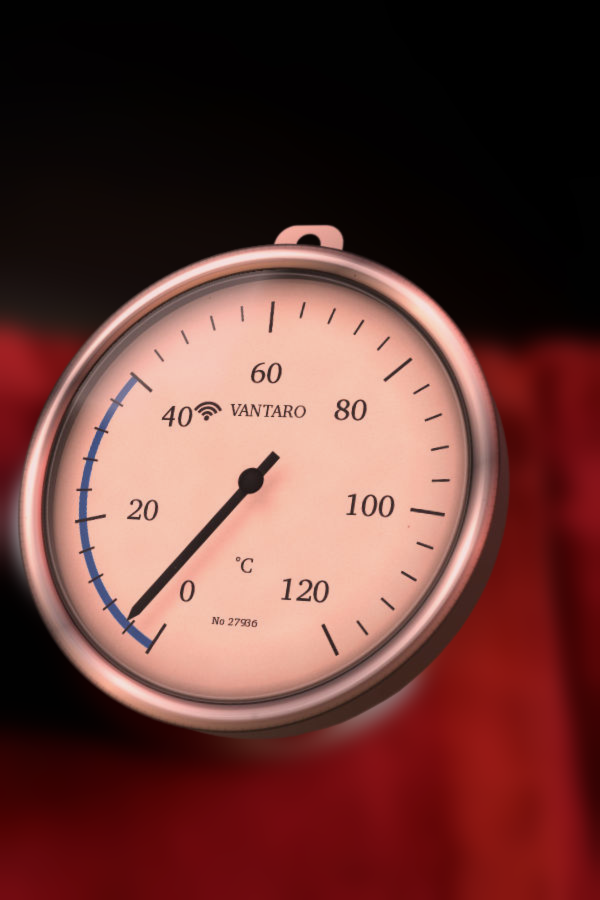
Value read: 4 °C
